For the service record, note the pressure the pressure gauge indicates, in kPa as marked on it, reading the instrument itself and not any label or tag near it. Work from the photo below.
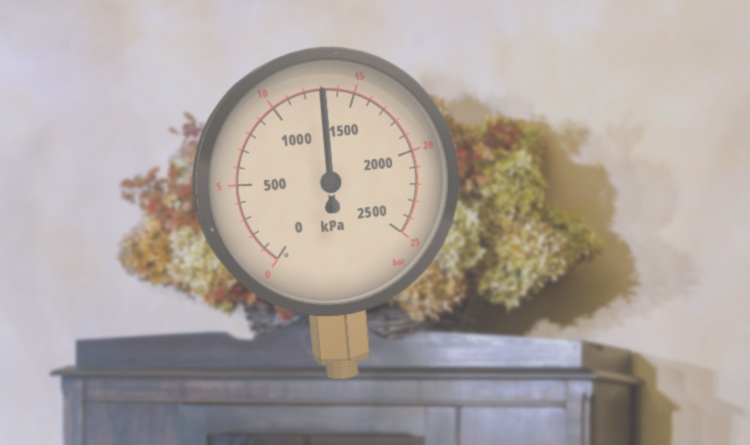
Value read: 1300 kPa
